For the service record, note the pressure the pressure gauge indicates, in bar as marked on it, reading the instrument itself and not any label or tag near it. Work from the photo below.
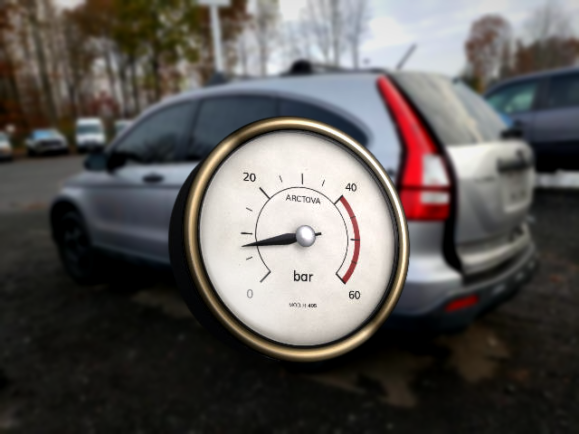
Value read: 7.5 bar
